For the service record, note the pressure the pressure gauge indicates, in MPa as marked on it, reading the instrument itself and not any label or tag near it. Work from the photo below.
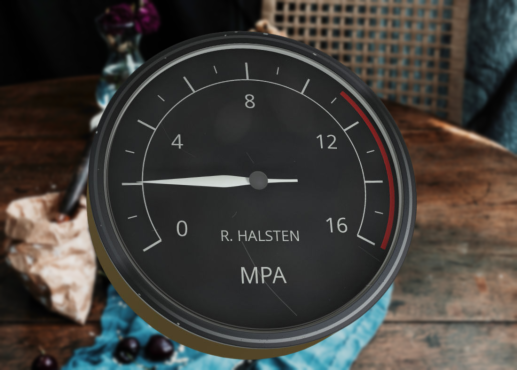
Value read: 2 MPa
